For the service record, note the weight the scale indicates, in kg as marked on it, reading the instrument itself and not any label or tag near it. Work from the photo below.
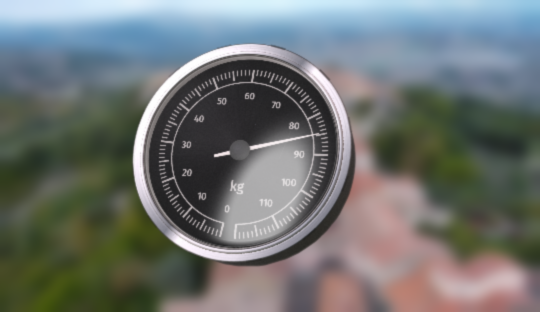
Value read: 85 kg
